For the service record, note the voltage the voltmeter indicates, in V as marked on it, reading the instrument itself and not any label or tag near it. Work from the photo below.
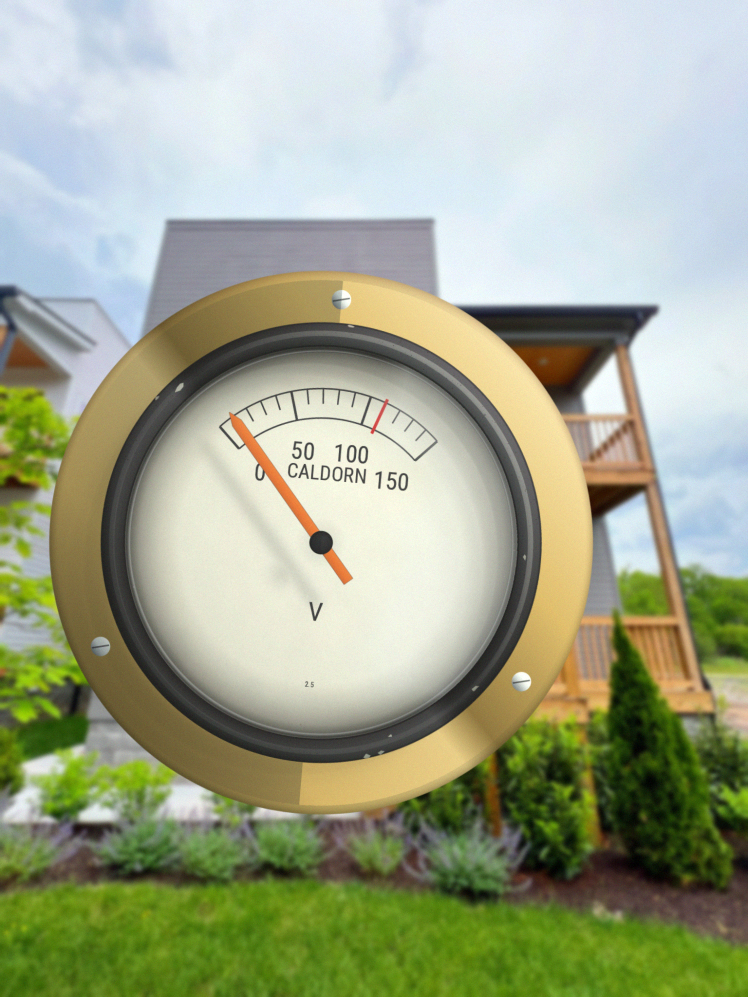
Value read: 10 V
